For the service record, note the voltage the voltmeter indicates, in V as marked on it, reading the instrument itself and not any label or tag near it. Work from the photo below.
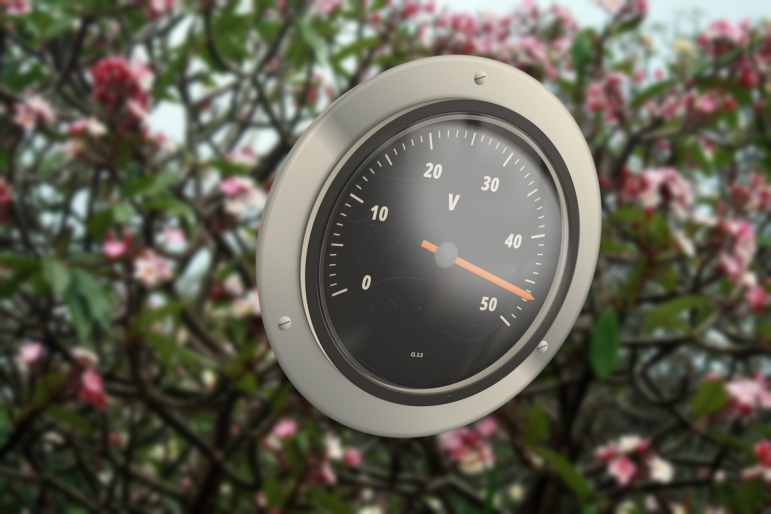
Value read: 46.5 V
